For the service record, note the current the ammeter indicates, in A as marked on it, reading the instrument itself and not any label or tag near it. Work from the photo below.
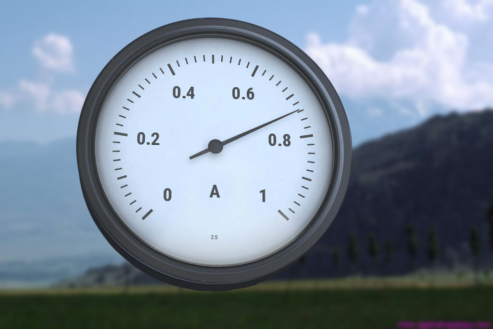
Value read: 0.74 A
